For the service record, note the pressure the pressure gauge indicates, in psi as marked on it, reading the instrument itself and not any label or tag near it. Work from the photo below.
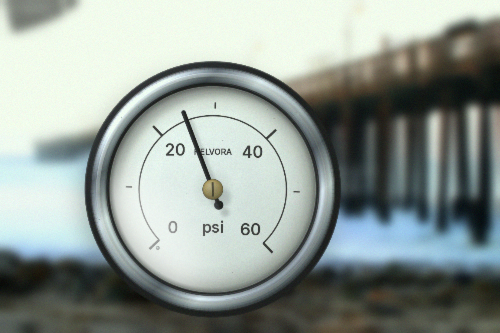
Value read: 25 psi
